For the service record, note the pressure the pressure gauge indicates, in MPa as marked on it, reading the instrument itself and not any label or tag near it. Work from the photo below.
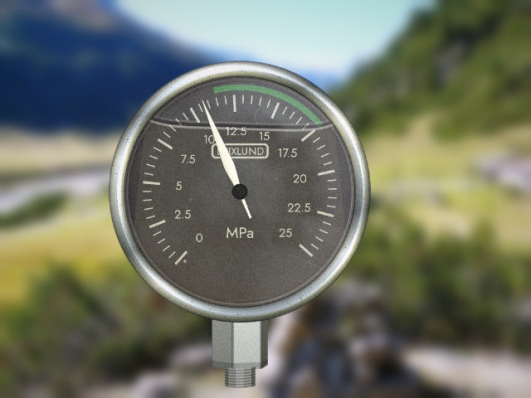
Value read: 10.75 MPa
